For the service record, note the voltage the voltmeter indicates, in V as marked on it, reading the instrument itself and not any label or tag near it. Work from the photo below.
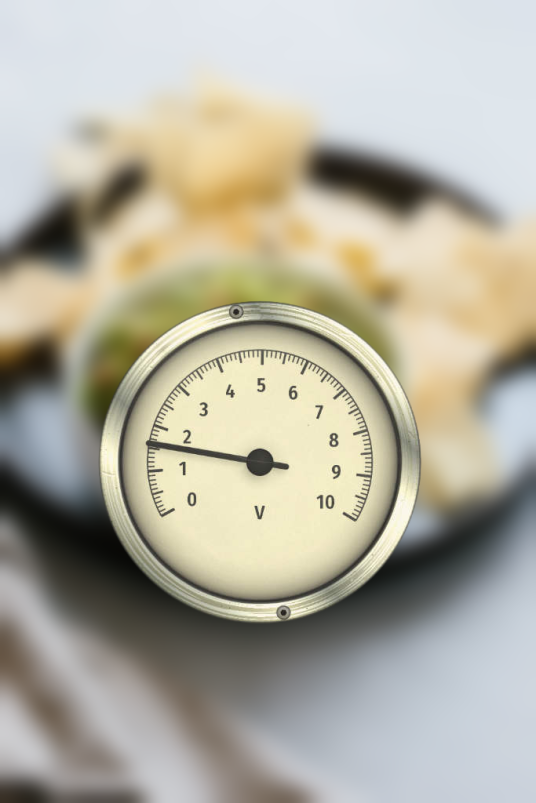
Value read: 1.6 V
